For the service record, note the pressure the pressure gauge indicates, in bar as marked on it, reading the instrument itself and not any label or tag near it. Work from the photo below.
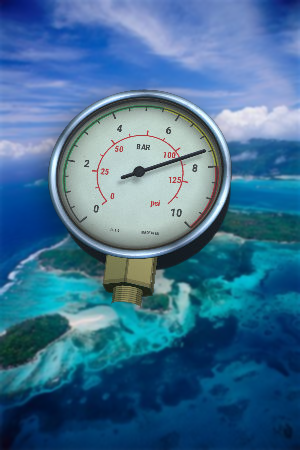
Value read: 7.5 bar
